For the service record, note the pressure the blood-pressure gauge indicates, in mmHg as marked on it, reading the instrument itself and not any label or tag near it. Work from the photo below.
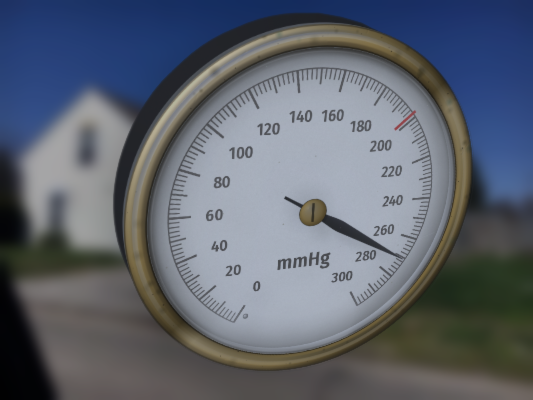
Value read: 270 mmHg
